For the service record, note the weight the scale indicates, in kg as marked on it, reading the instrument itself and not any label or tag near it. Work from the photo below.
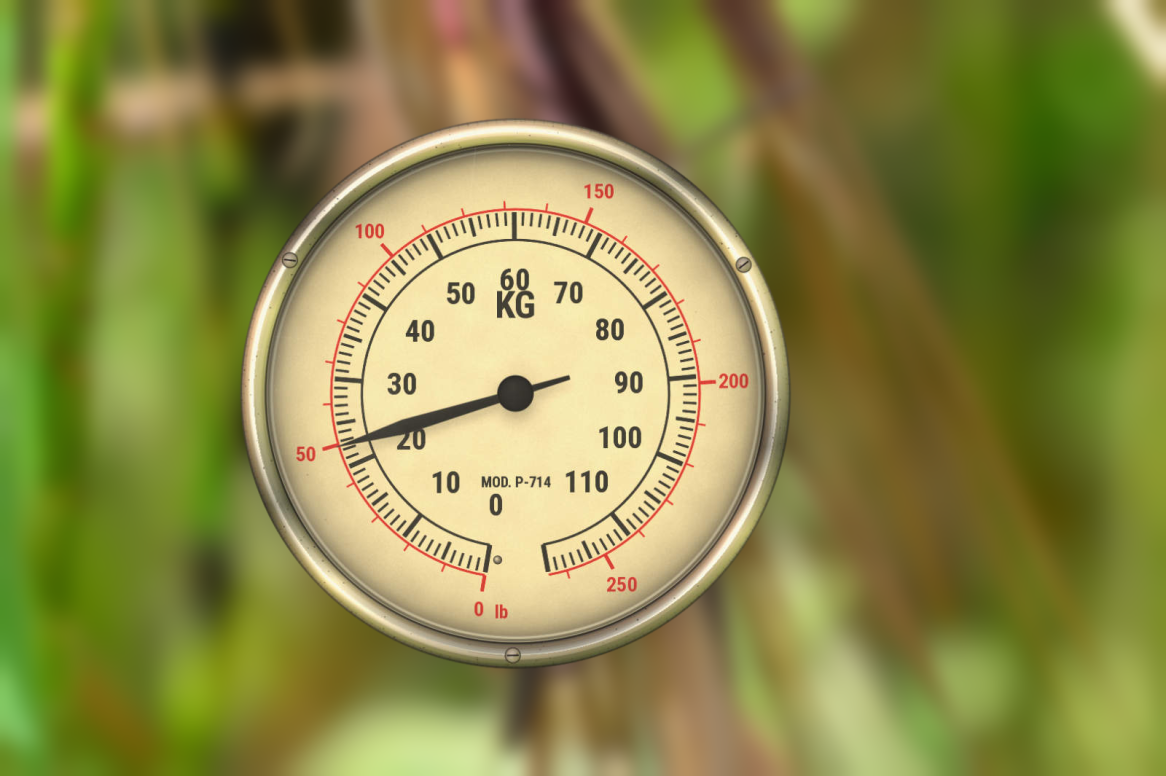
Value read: 22.5 kg
